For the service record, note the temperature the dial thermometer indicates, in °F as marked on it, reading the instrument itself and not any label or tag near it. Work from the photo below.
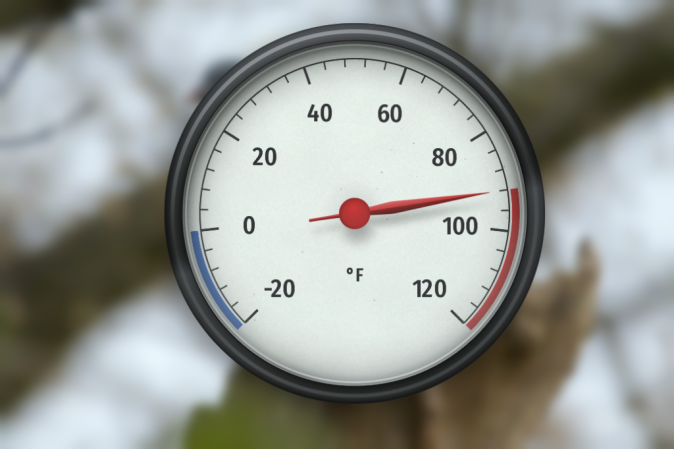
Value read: 92 °F
